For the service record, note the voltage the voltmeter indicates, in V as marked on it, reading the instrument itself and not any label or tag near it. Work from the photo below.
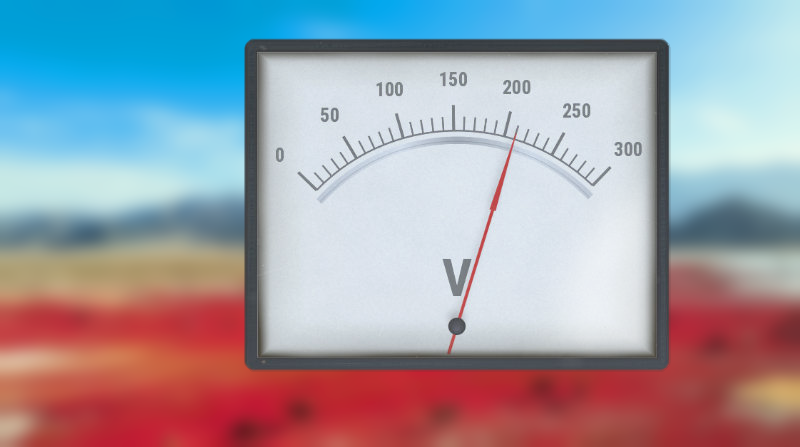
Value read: 210 V
